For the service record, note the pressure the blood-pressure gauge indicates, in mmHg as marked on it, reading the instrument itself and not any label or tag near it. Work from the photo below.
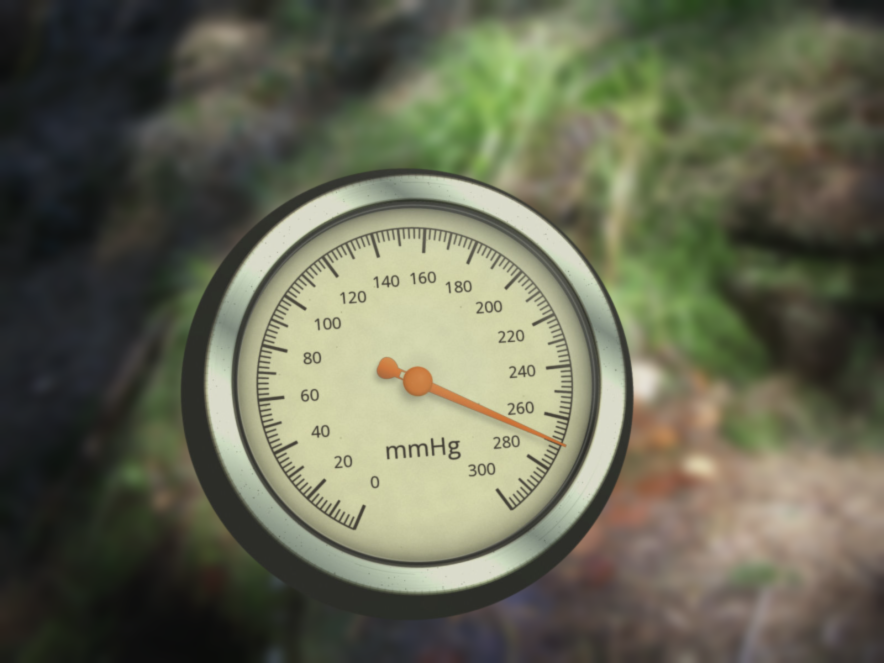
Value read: 270 mmHg
